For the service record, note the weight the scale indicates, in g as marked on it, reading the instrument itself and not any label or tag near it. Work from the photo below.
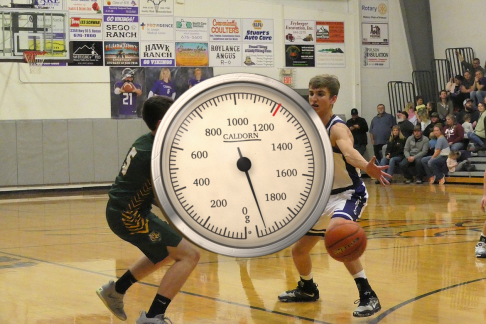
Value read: 1960 g
